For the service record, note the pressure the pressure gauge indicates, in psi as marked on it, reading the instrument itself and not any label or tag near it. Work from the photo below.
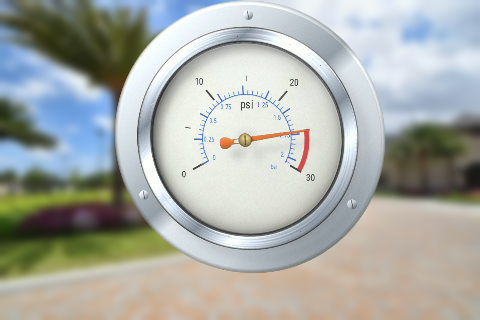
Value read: 25 psi
